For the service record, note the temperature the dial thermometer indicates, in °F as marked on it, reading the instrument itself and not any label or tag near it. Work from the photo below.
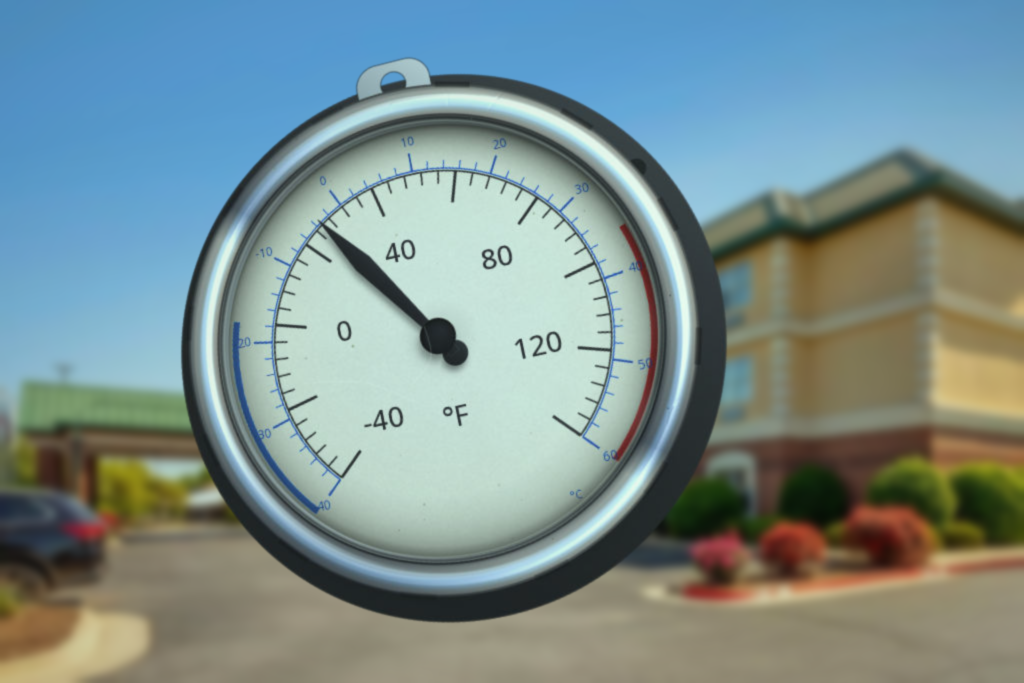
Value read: 26 °F
